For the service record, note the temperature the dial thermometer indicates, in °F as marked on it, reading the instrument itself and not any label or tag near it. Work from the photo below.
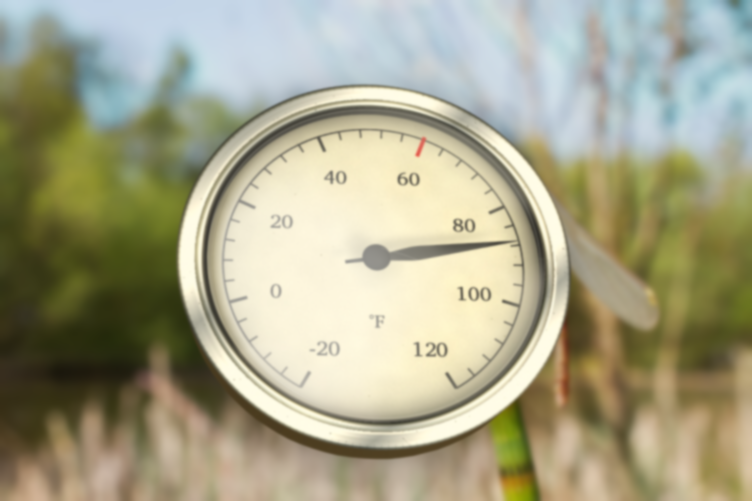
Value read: 88 °F
